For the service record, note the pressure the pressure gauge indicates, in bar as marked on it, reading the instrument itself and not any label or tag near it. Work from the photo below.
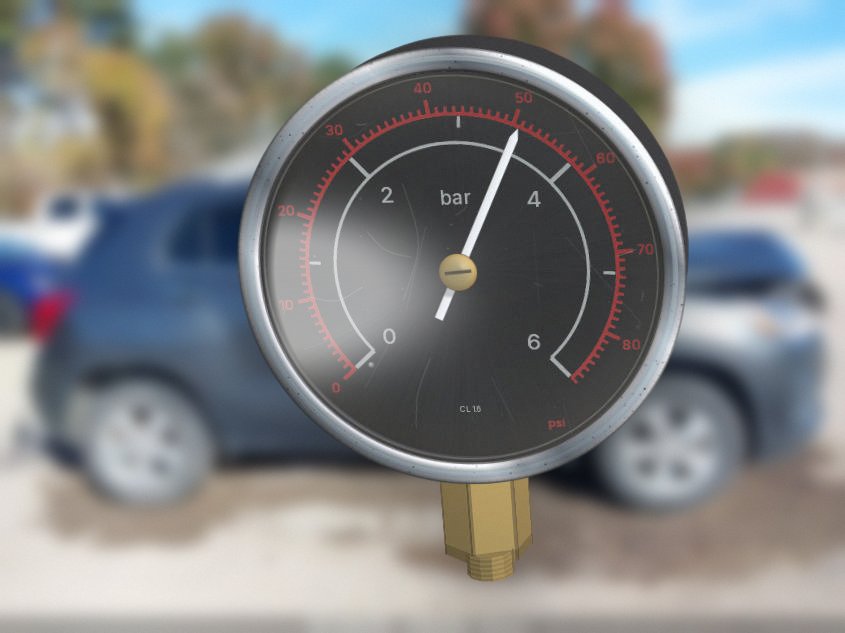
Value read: 3.5 bar
